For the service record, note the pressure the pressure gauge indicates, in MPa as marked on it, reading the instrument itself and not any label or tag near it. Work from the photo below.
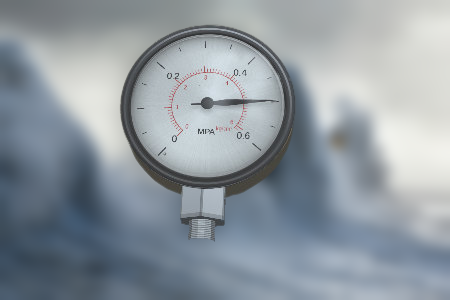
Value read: 0.5 MPa
